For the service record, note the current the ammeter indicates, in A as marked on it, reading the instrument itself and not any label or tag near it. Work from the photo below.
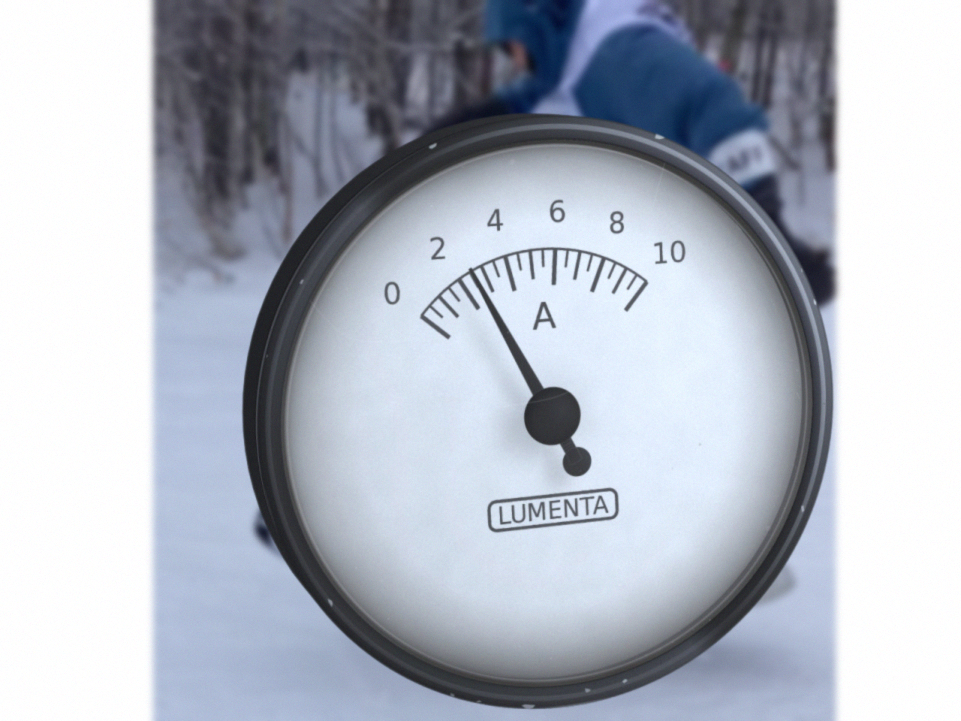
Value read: 2.5 A
